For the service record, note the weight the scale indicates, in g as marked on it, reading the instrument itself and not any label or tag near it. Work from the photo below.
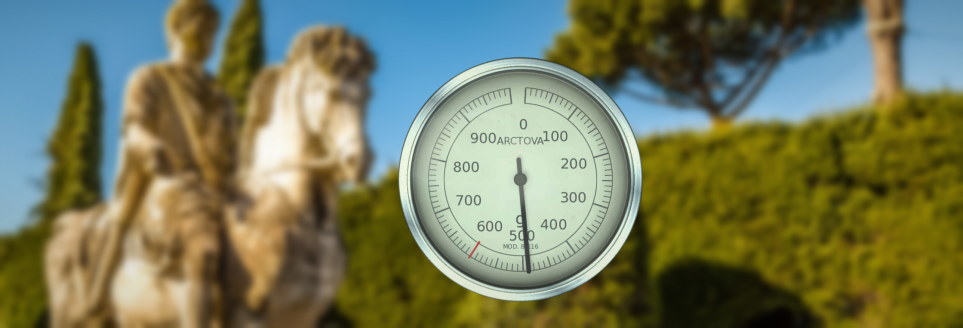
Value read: 490 g
